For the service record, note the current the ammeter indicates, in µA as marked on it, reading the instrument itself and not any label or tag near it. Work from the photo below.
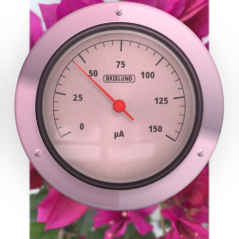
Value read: 45 µA
